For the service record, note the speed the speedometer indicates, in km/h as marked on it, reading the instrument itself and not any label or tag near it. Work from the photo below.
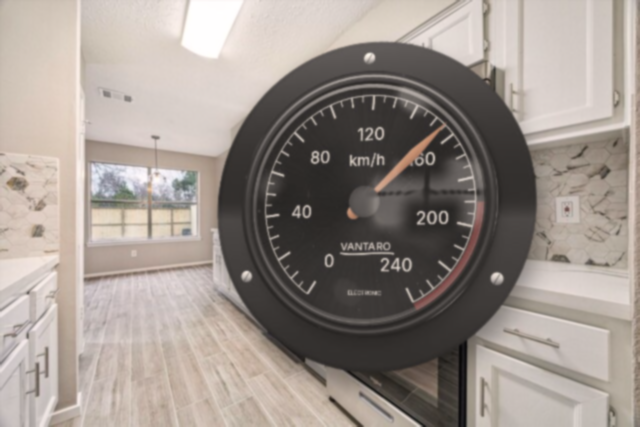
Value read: 155 km/h
